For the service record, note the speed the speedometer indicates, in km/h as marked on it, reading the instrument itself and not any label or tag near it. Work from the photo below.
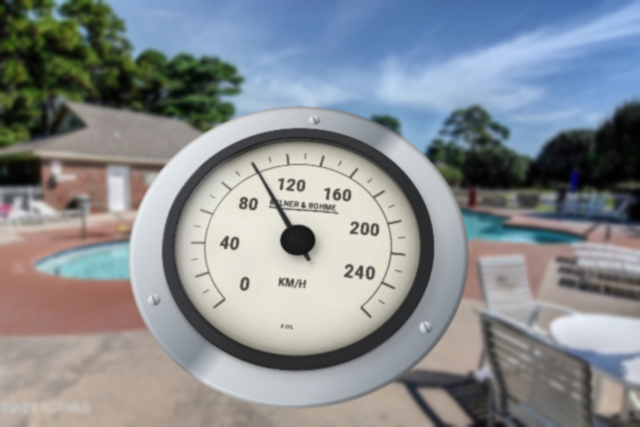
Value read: 100 km/h
